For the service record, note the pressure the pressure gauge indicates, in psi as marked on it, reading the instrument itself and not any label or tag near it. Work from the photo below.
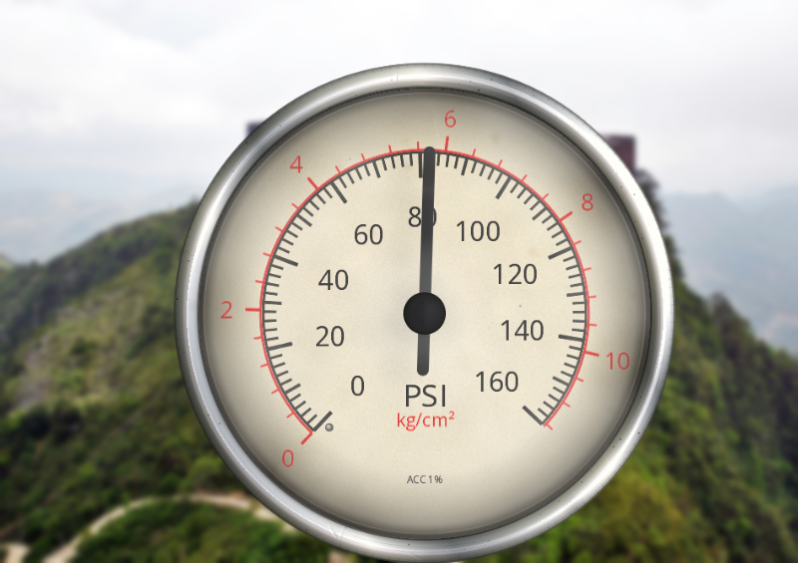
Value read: 82 psi
